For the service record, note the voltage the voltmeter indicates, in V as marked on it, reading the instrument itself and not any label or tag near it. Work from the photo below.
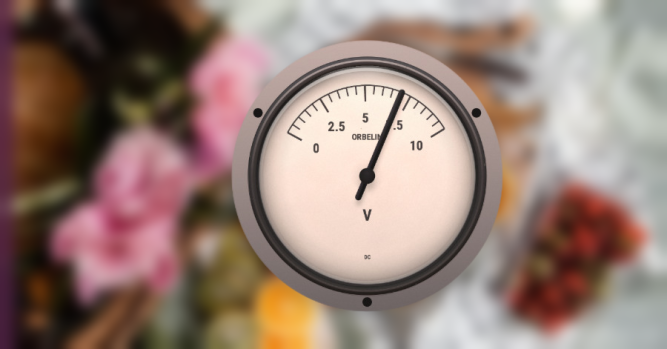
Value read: 7 V
